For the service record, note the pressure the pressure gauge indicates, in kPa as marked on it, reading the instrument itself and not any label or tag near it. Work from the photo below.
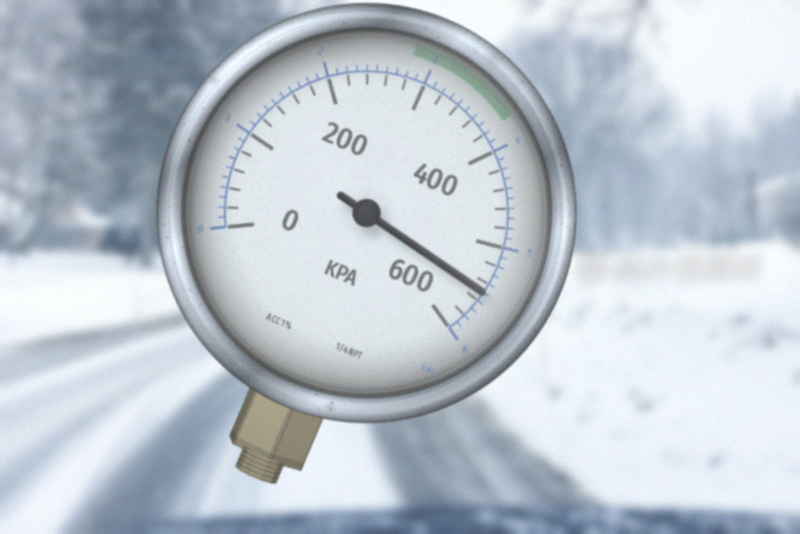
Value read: 550 kPa
